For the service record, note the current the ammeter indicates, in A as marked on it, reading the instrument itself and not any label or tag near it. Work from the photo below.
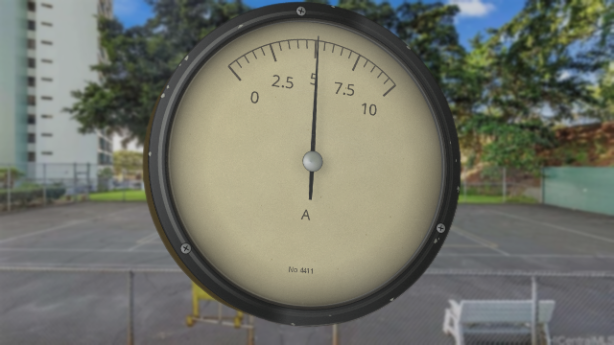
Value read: 5 A
